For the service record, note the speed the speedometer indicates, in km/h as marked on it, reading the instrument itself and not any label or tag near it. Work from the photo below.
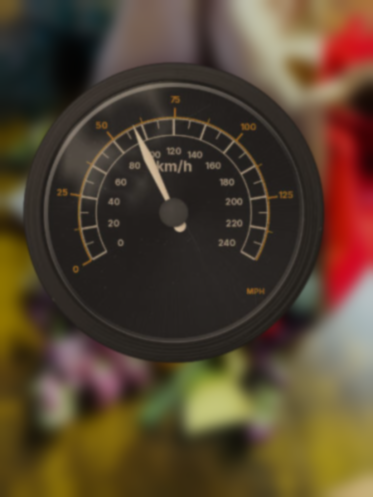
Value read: 95 km/h
